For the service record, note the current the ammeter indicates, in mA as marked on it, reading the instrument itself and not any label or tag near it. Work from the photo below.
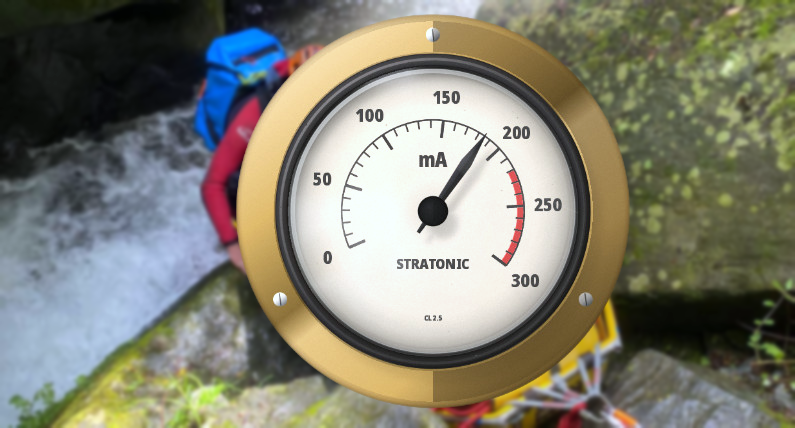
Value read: 185 mA
